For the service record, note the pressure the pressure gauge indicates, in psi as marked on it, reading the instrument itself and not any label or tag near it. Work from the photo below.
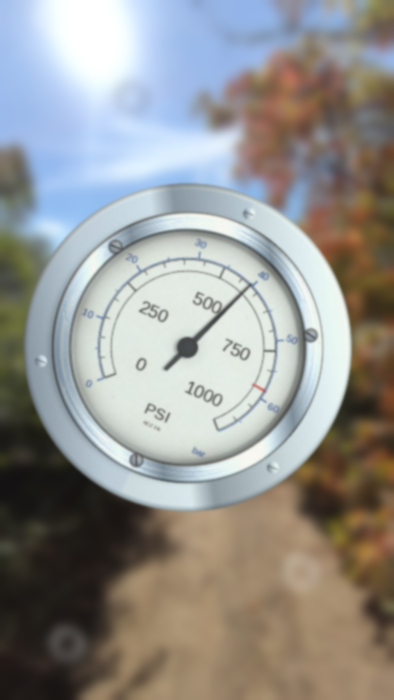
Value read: 575 psi
